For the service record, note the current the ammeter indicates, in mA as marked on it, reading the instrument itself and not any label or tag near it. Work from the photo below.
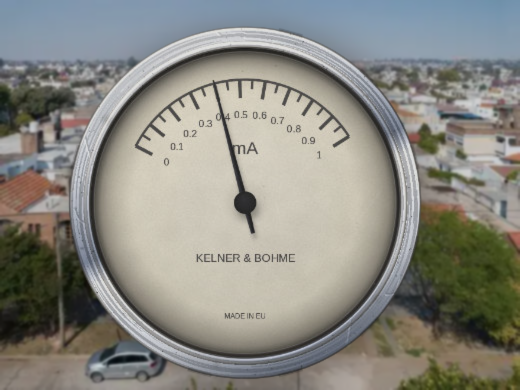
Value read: 0.4 mA
